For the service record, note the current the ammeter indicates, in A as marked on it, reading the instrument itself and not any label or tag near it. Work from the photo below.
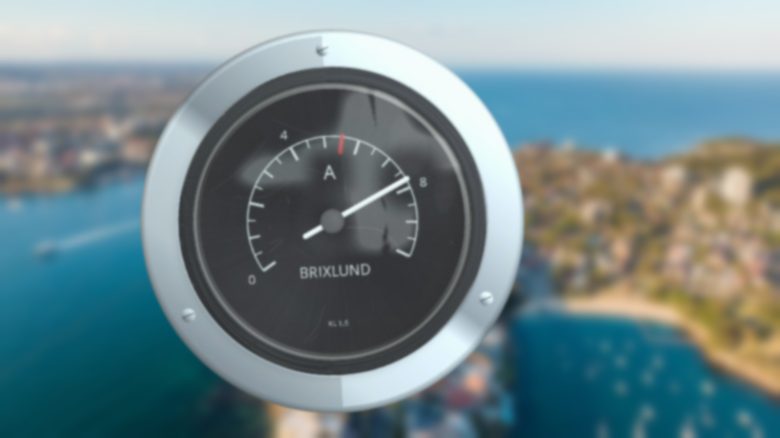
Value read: 7.75 A
